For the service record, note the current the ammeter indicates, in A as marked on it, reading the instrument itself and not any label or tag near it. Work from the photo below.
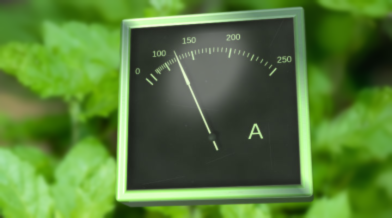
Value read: 125 A
